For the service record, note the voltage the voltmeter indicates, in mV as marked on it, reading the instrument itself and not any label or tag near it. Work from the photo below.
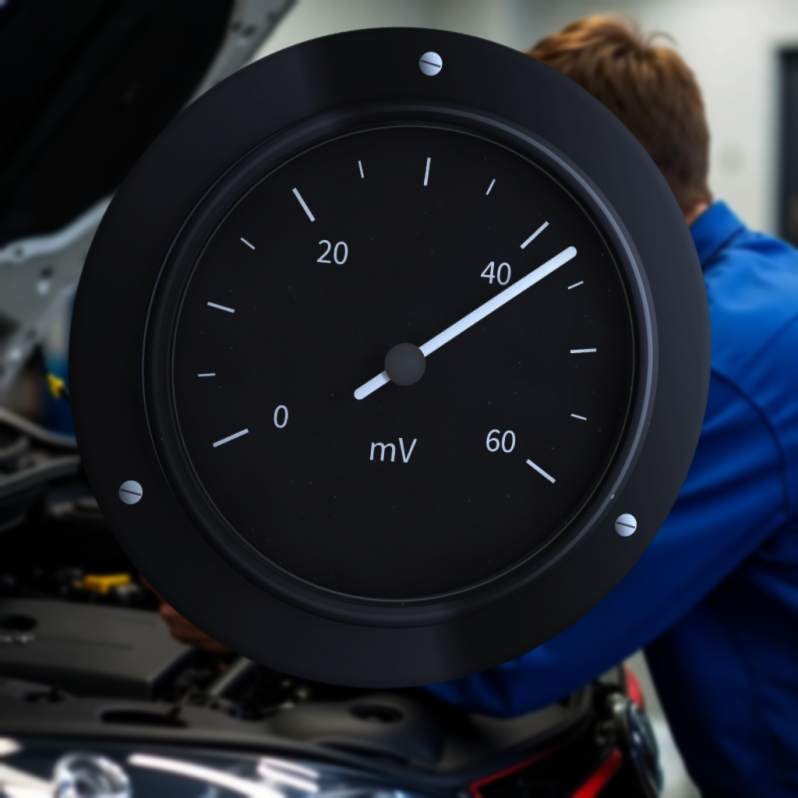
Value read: 42.5 mV
